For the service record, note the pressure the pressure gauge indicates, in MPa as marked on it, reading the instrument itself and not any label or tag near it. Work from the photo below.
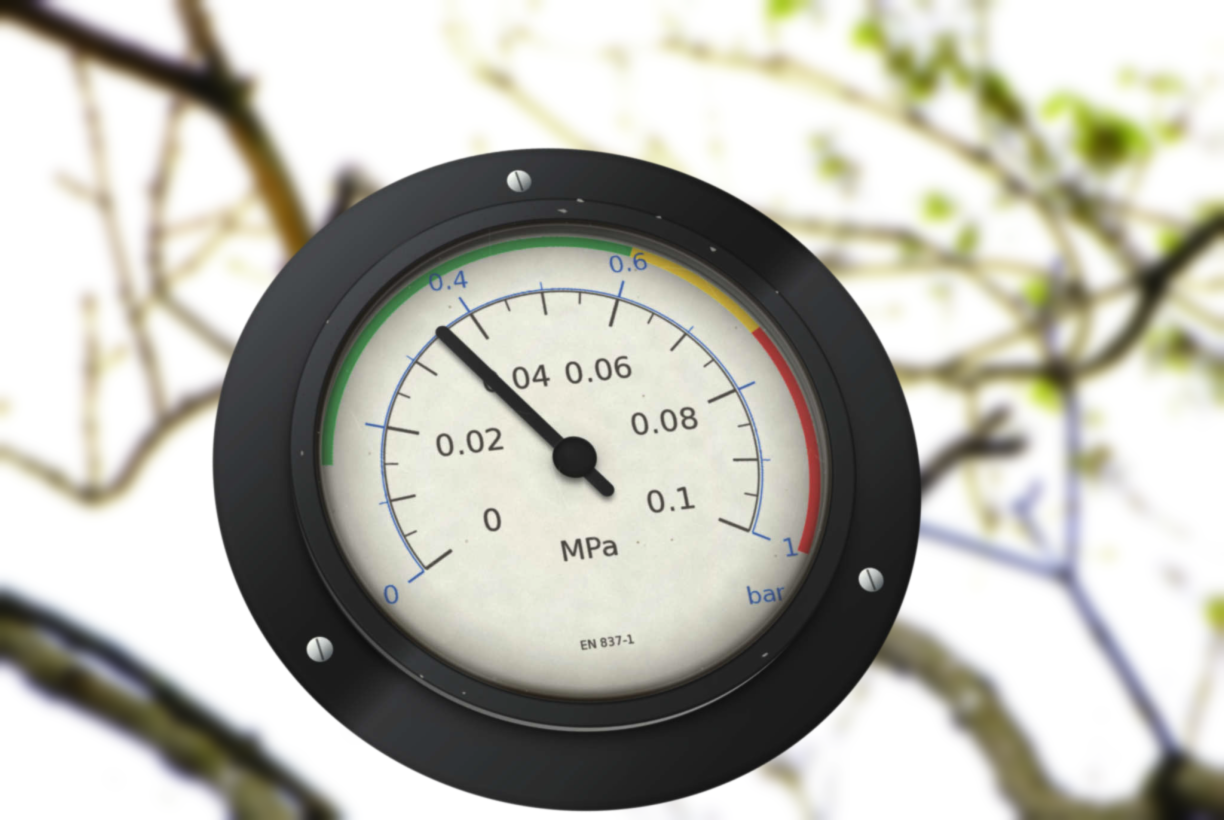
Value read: 0.035 MPa
